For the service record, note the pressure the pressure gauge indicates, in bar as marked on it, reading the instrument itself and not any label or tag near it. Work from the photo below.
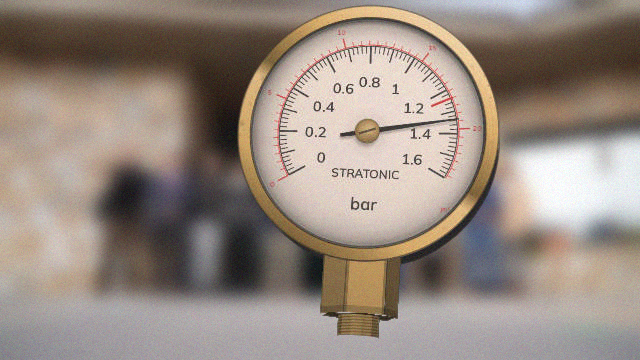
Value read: 1.34 bar
